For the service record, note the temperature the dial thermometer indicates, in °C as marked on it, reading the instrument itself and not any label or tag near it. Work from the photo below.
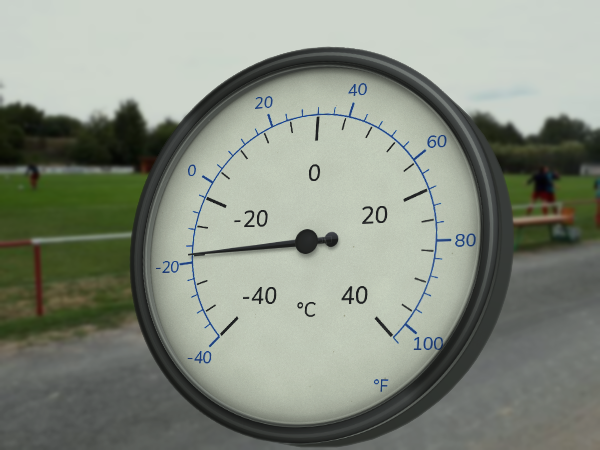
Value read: -28 °C
